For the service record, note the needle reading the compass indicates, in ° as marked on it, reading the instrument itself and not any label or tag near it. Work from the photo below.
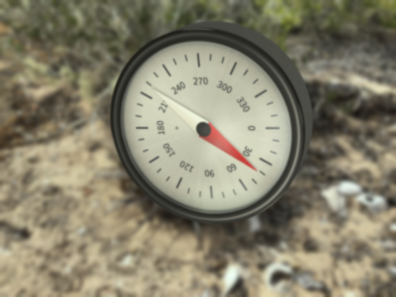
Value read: 40 °
